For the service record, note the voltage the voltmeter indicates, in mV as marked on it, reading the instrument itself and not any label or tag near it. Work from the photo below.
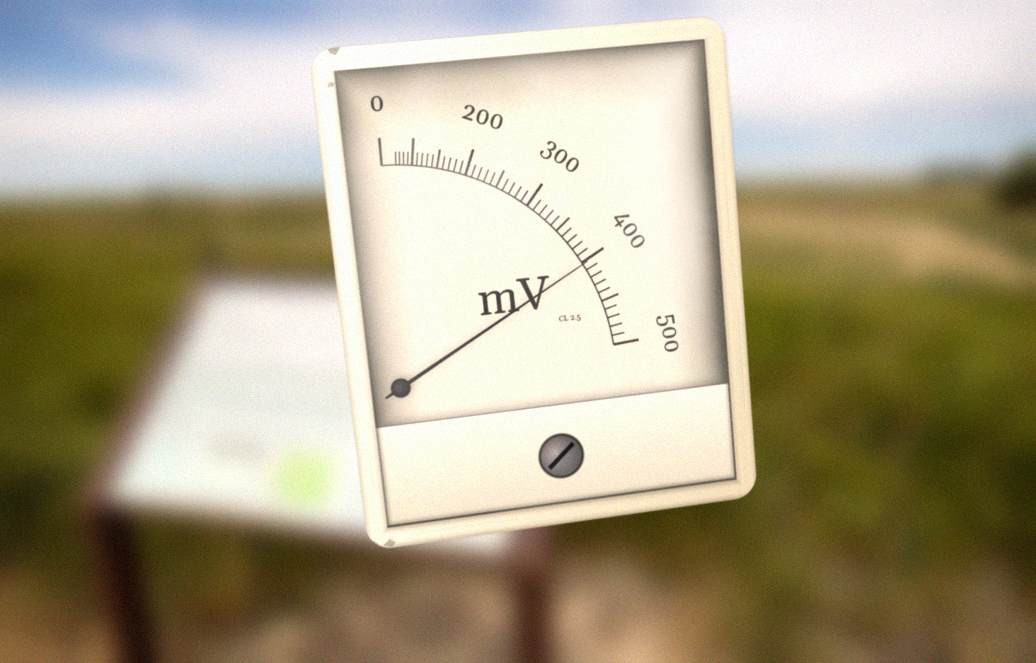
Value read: 400 mV
